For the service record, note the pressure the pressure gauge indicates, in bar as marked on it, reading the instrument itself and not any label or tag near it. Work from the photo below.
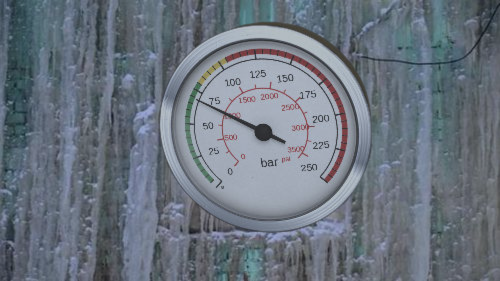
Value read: 70 bar
